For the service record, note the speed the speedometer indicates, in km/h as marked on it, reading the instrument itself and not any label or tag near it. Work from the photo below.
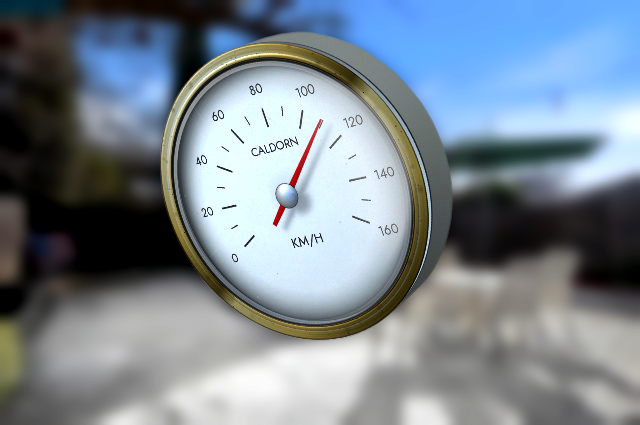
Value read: 110 km/h
